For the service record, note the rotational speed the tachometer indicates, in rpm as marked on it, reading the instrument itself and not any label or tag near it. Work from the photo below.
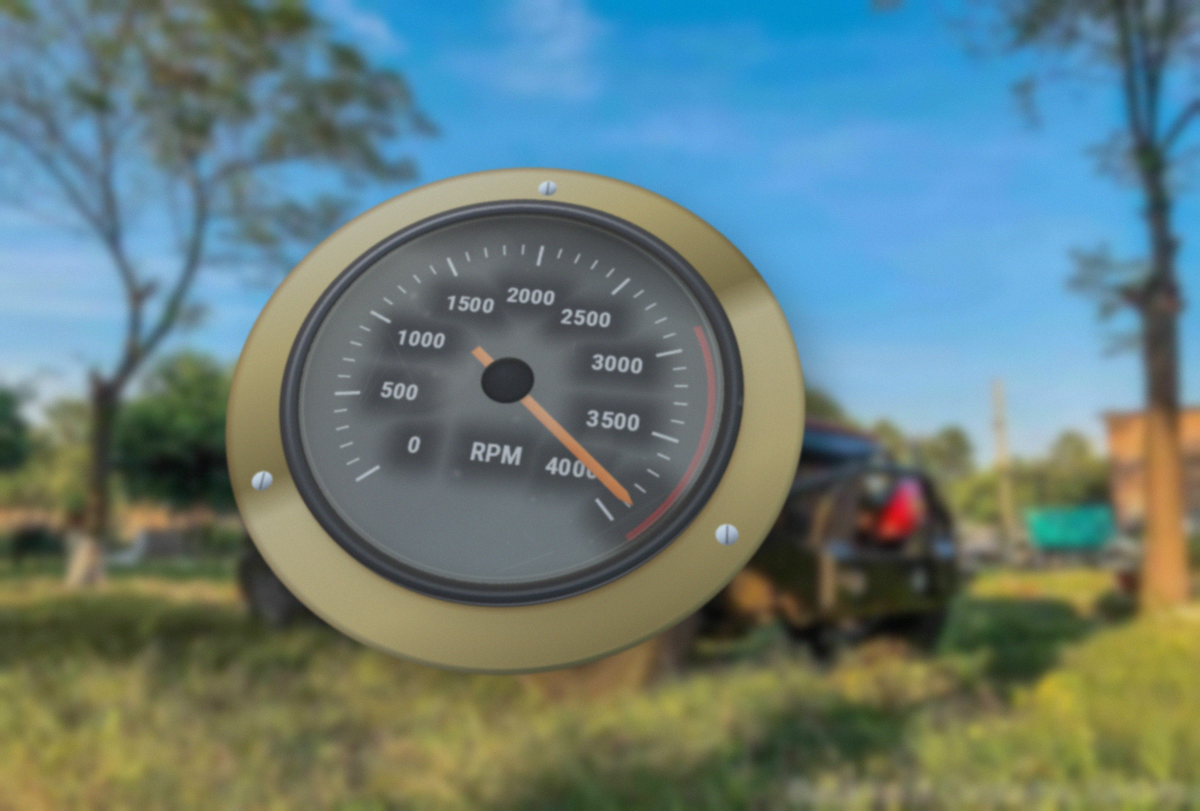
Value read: 3900 rpm
